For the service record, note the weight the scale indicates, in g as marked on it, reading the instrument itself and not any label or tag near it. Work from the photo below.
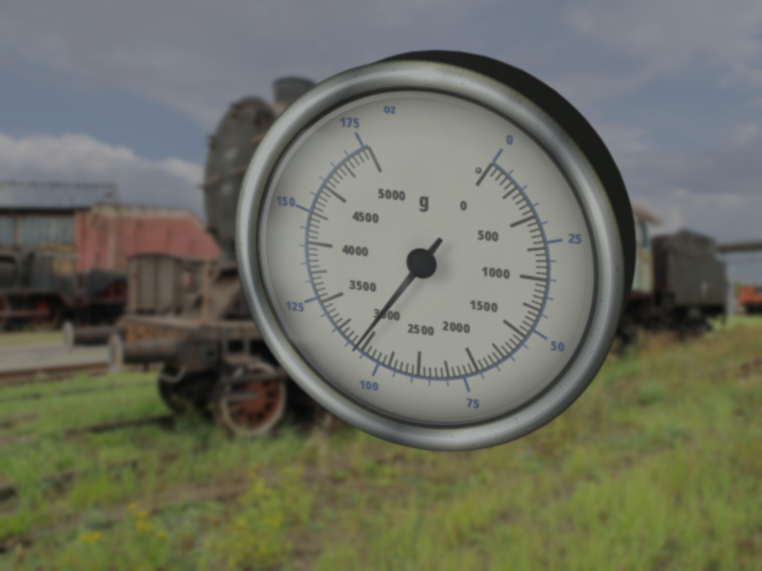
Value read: 3050 g
